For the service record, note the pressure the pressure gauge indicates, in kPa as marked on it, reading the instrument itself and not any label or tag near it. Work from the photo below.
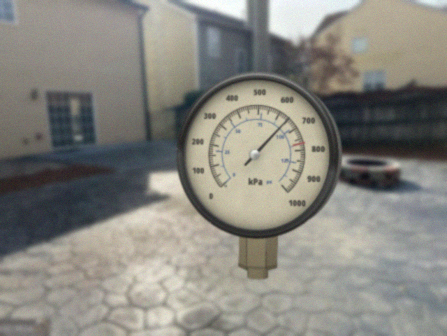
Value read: 650 kPa
